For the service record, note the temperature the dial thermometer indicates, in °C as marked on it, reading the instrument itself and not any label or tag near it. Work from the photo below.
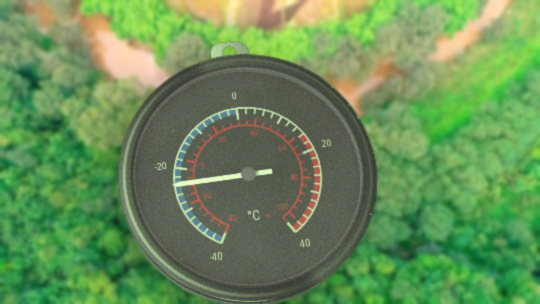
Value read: -24 °C
